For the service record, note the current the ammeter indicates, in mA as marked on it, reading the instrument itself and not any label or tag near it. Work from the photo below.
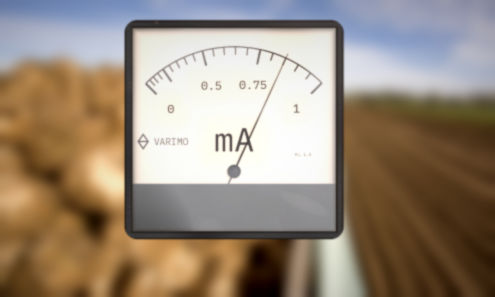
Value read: 0.85 mA
